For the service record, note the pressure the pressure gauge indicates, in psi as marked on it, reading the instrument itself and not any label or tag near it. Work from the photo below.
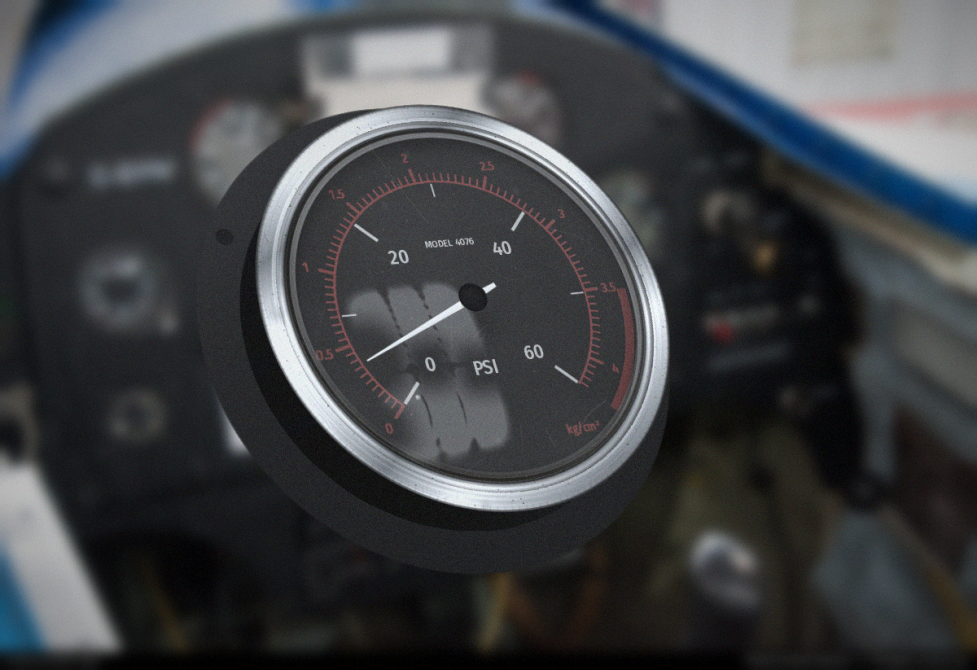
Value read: 5 psi
